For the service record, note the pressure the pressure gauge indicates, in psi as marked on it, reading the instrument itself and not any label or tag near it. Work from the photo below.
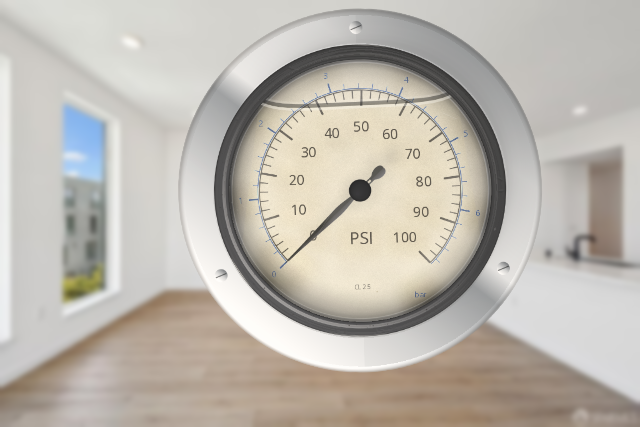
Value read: 0 psi
